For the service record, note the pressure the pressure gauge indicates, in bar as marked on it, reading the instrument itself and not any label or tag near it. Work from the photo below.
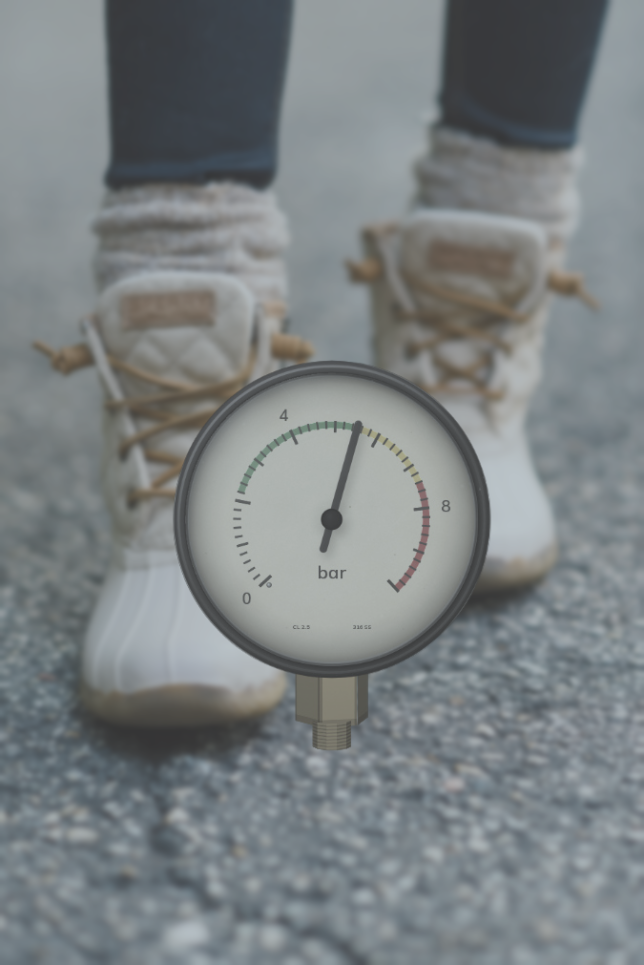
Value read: 5.5 bar
